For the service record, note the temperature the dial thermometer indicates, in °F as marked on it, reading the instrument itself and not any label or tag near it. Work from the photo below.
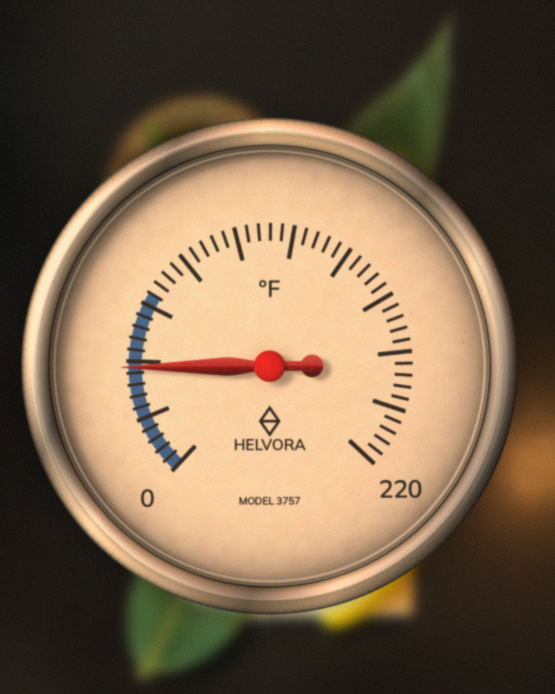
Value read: 38 °F
